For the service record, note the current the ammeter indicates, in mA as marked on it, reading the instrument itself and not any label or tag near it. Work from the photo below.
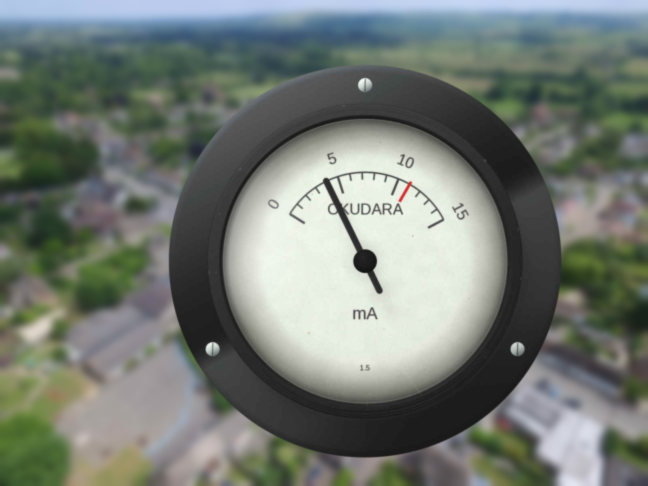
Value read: 4 mA
